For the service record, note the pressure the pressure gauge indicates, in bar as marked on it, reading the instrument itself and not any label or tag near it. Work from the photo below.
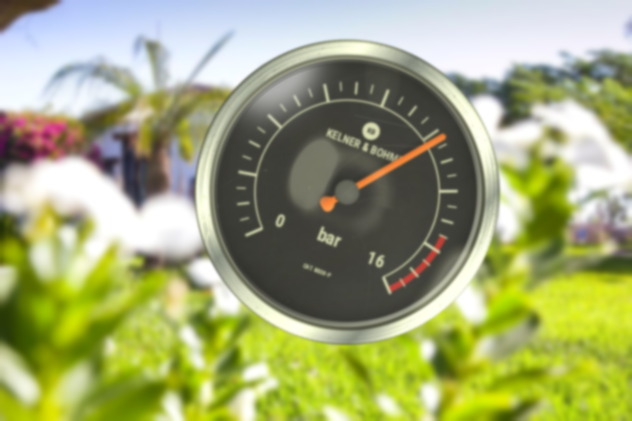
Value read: 10.25 bar
